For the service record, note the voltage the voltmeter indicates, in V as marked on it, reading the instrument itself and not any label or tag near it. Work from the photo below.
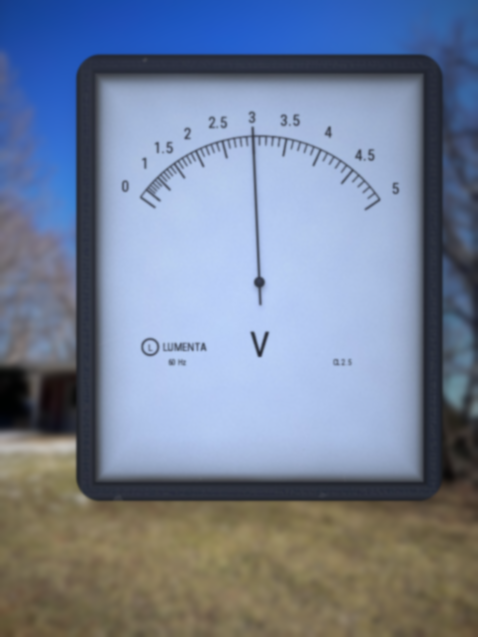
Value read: 3 V
